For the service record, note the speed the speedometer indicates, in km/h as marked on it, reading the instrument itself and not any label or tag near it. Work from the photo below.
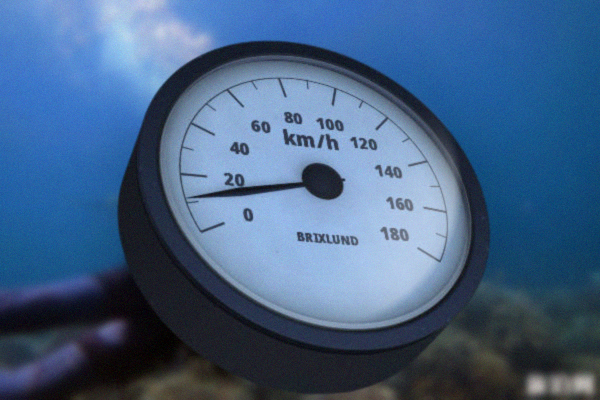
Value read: 10 km/h
